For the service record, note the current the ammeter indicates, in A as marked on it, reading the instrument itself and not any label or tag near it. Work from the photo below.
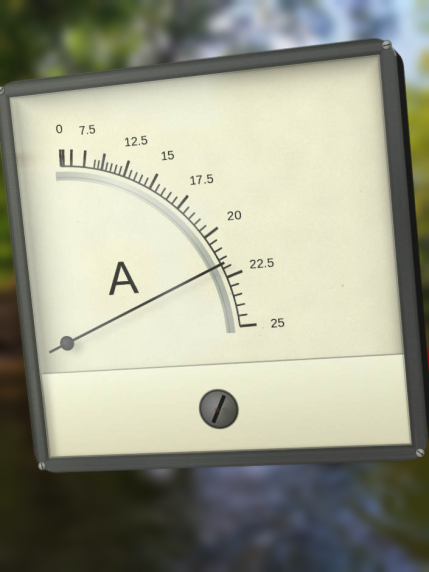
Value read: 21.75 A
